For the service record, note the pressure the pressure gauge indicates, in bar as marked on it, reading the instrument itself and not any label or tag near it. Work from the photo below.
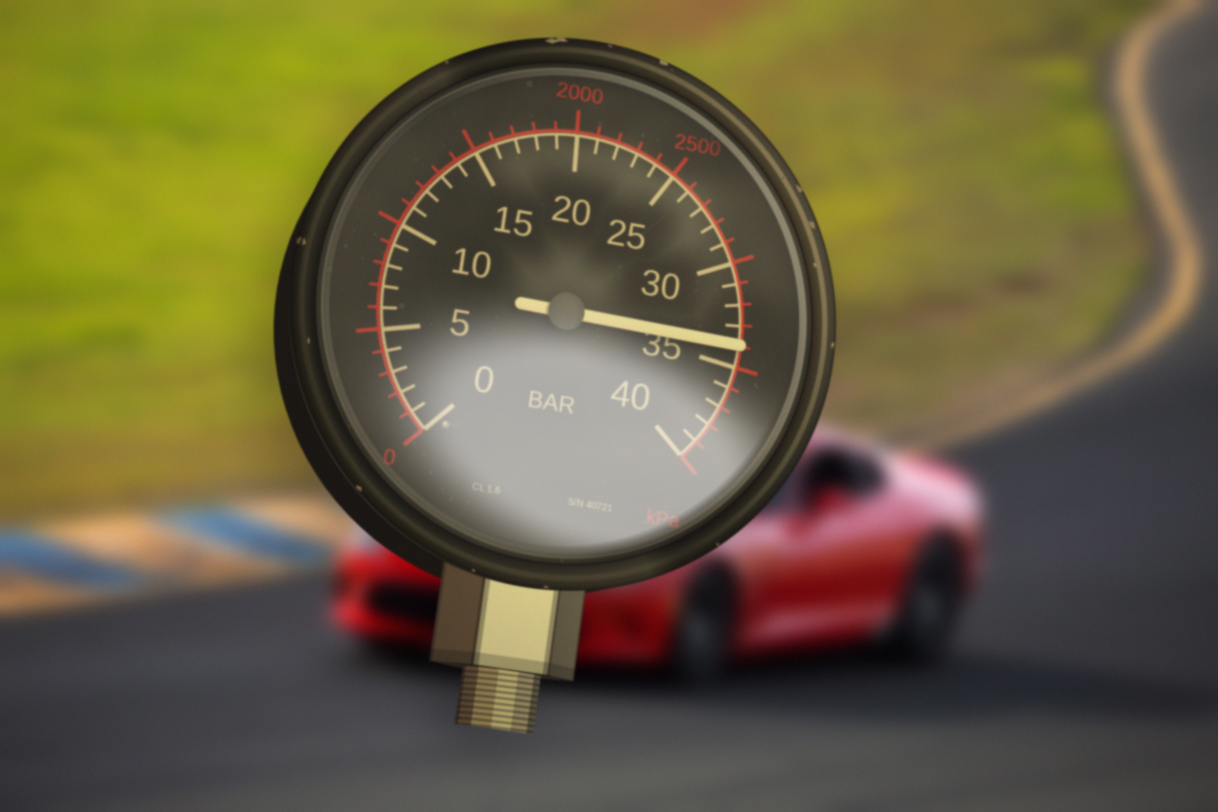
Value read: 34 bar
